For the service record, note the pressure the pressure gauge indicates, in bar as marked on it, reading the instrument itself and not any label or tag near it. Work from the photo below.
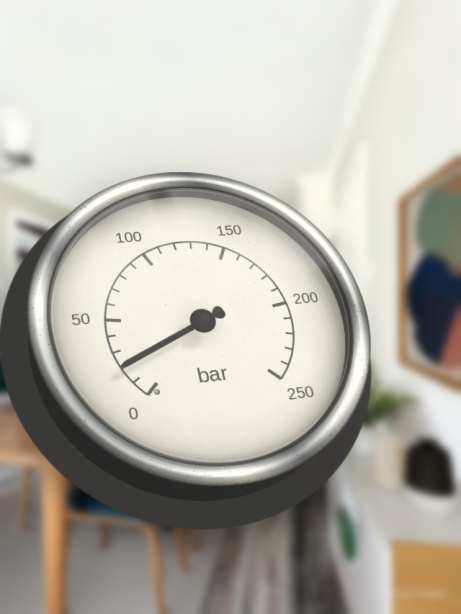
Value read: 20 bar
